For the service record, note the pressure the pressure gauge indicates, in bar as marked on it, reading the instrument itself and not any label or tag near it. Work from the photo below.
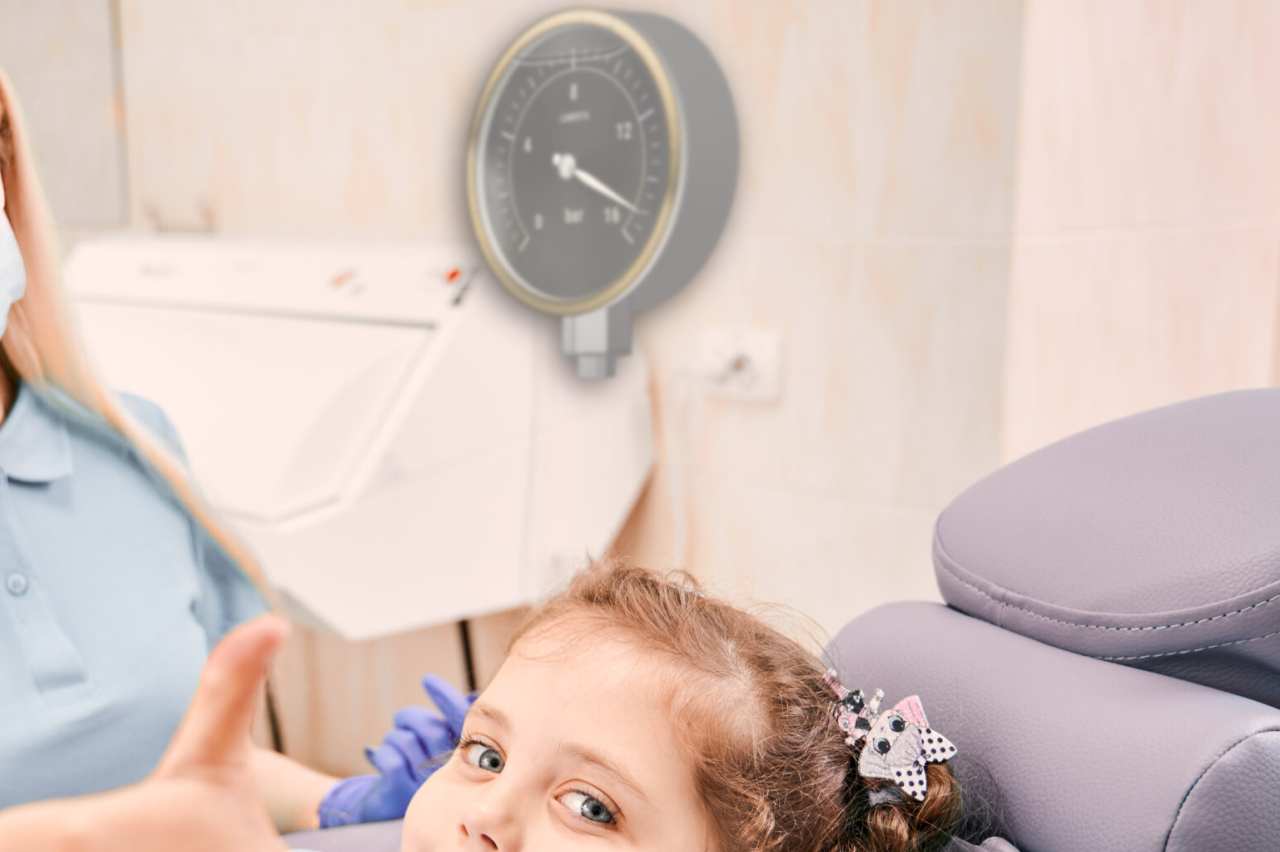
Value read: 15 bar
